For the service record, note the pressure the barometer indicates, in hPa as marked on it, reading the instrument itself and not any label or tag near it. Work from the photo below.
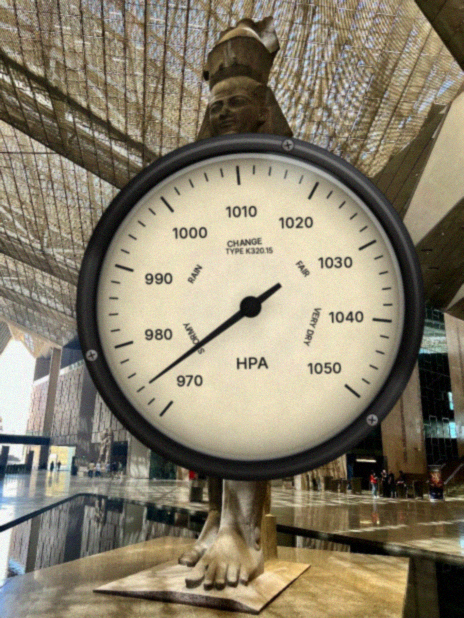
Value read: 974 hPa
